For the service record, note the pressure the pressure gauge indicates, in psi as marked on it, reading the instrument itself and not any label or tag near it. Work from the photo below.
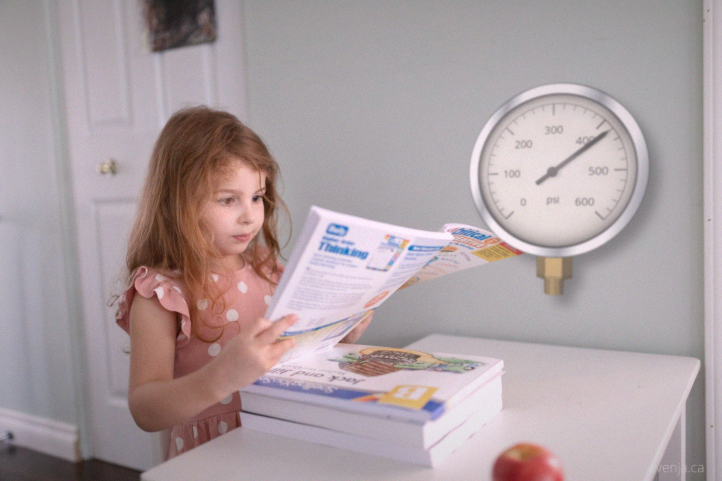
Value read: 420 psi
